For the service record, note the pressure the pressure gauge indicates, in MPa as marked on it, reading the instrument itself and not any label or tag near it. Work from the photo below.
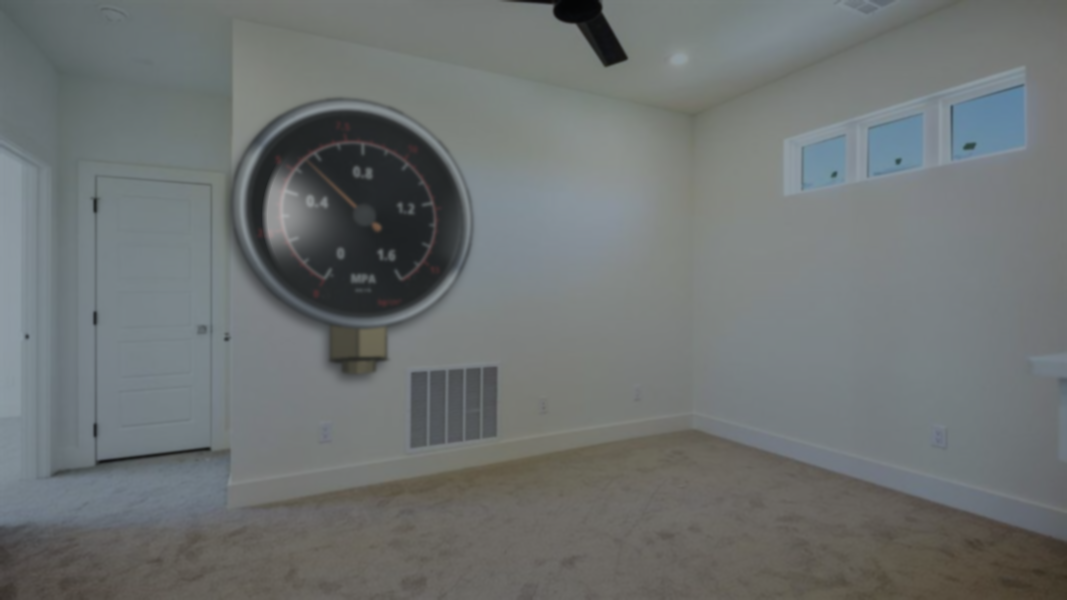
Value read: 0.55 MPa
